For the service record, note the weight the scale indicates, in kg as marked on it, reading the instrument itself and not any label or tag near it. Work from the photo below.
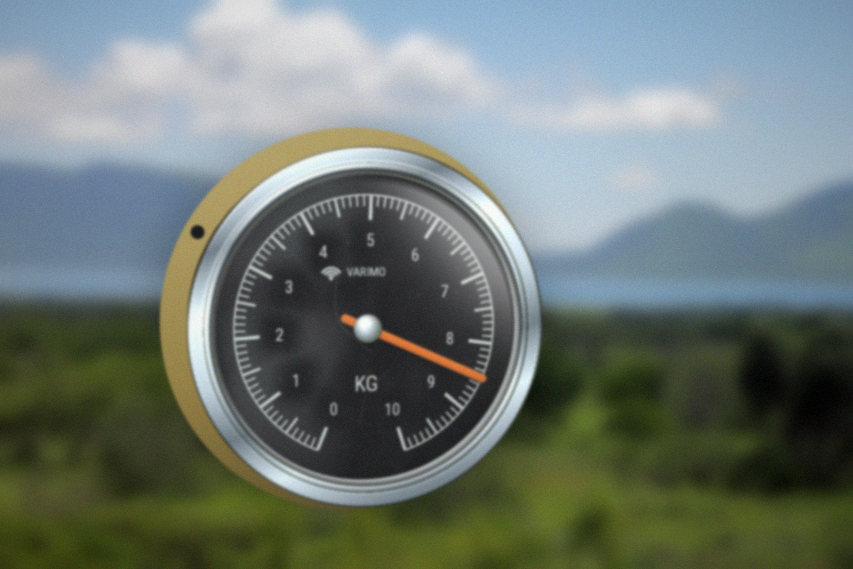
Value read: 8.5 kg
